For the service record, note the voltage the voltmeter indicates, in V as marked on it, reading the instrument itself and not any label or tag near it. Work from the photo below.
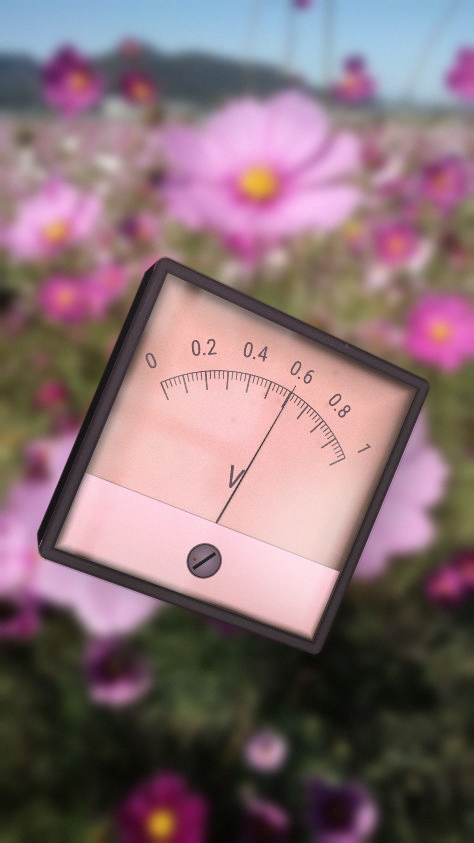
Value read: 0.6 V
